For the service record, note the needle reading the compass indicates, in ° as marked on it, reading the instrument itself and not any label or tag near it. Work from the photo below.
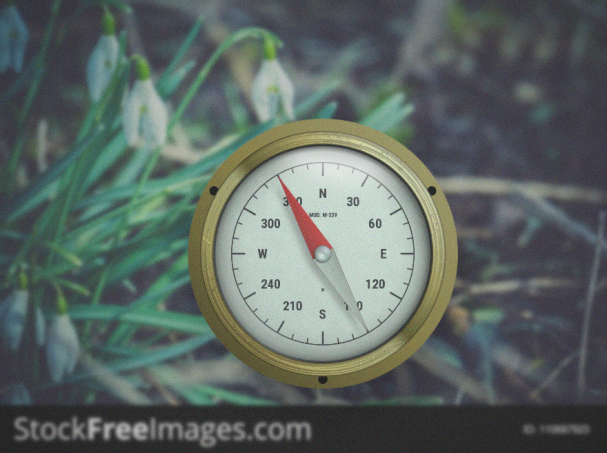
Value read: 330 °
